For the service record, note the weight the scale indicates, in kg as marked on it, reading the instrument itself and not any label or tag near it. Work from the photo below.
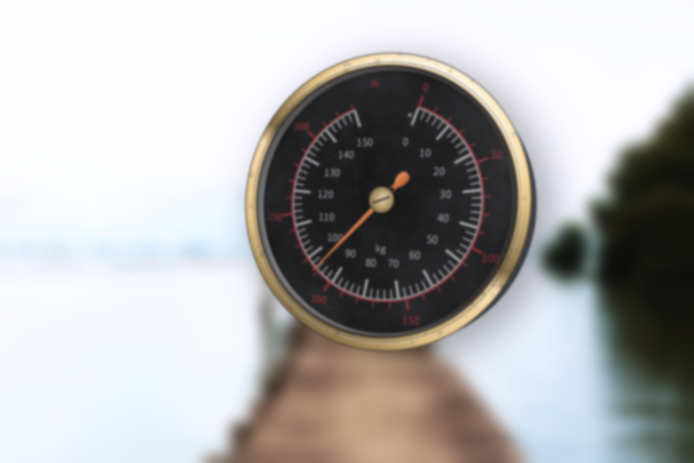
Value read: 96 kg
